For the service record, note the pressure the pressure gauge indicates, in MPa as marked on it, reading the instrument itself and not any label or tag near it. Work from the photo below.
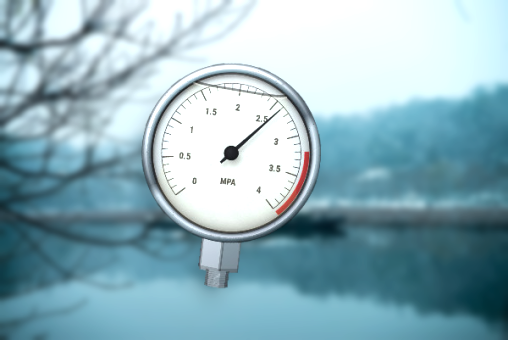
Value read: 2.6 MPa
